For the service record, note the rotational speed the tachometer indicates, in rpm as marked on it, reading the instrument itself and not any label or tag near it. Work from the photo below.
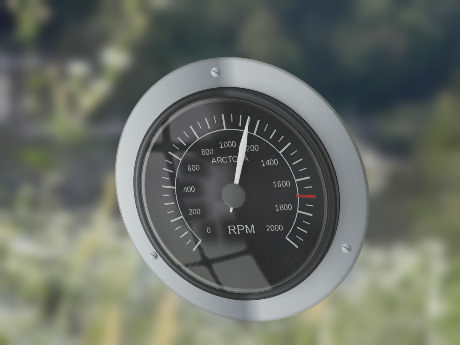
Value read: 1150 rpm
